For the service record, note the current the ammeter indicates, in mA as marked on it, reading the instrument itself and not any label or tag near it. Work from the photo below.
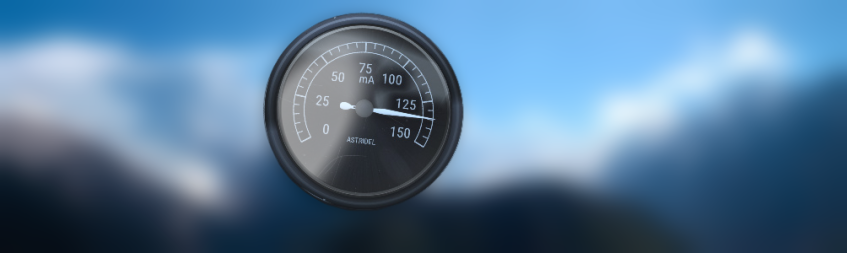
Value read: 135 mA
